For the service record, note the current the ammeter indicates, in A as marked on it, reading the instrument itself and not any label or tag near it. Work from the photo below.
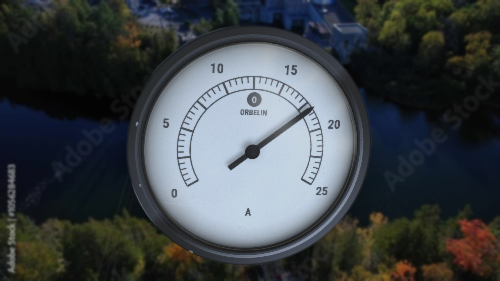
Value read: 18 A
